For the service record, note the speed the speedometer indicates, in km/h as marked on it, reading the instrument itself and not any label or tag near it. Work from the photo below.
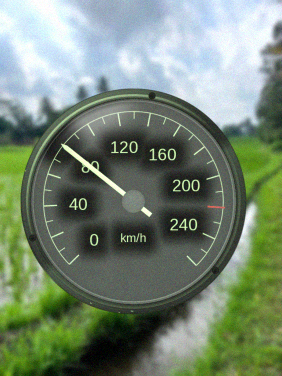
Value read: 80 km/h
